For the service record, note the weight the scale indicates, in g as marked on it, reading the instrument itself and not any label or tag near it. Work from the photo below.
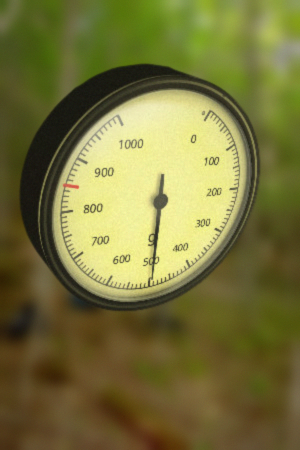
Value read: 500 g
